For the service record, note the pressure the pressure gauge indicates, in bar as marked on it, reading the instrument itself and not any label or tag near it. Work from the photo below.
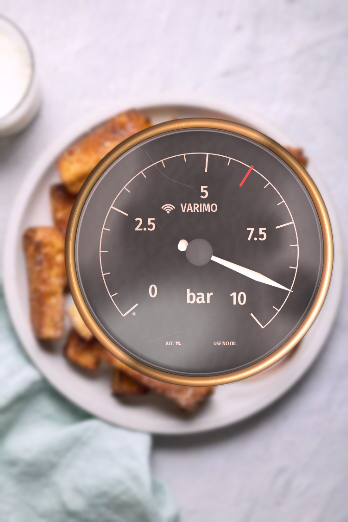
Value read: 9 bar
